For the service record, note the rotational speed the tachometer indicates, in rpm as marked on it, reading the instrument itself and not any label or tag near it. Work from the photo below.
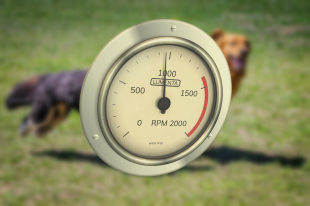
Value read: 950 rpm
